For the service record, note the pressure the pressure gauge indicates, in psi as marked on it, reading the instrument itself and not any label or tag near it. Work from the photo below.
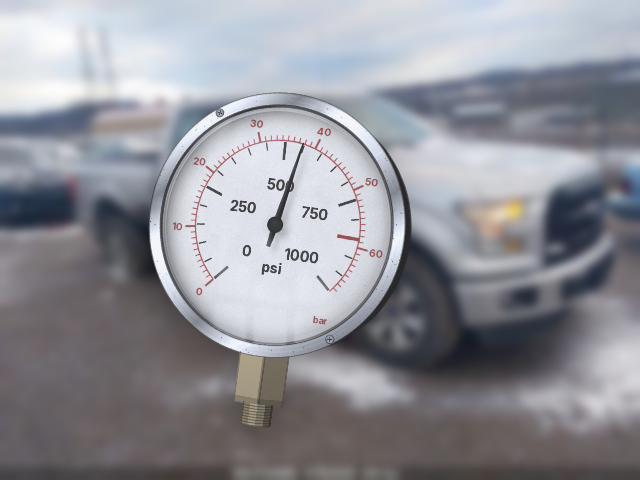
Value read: 550 psi
